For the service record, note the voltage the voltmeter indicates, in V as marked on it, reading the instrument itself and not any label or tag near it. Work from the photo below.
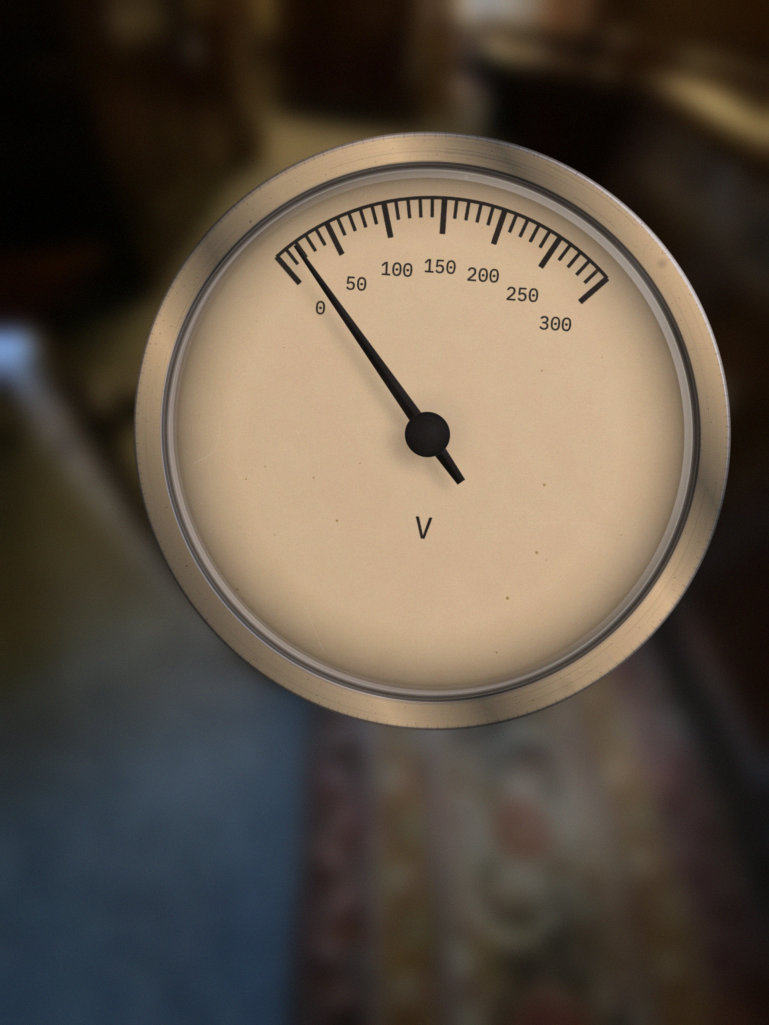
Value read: 20 V
